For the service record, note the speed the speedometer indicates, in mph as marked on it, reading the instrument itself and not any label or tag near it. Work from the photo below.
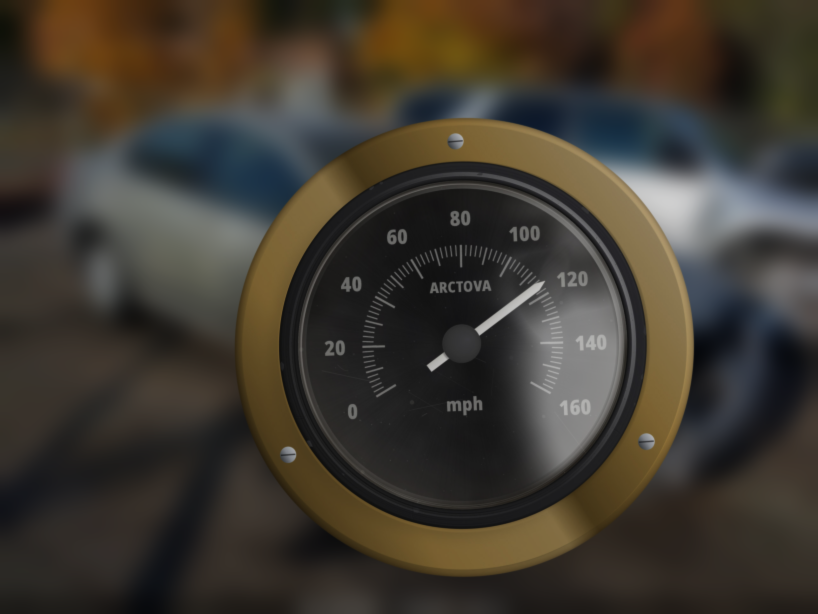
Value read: 116 mph
